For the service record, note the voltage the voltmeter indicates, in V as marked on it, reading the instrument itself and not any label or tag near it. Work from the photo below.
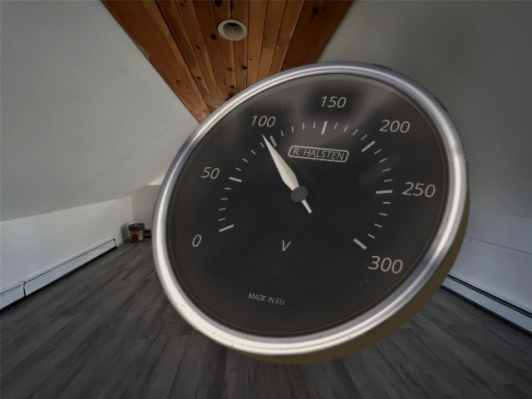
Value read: 95 V
